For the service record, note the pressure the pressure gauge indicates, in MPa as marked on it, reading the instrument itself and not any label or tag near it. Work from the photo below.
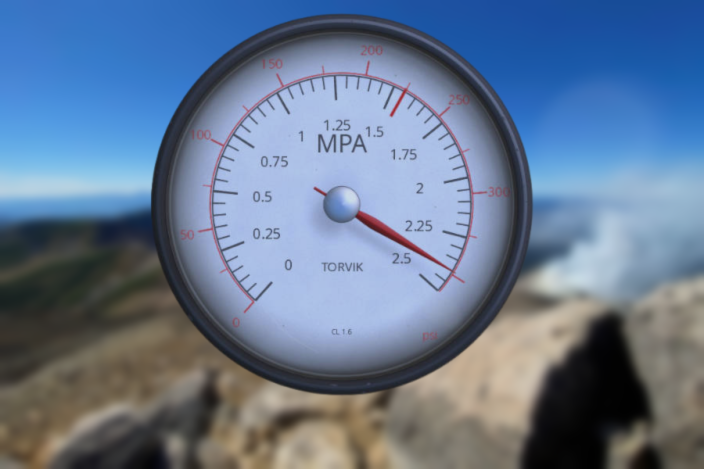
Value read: 2.4 MPa
